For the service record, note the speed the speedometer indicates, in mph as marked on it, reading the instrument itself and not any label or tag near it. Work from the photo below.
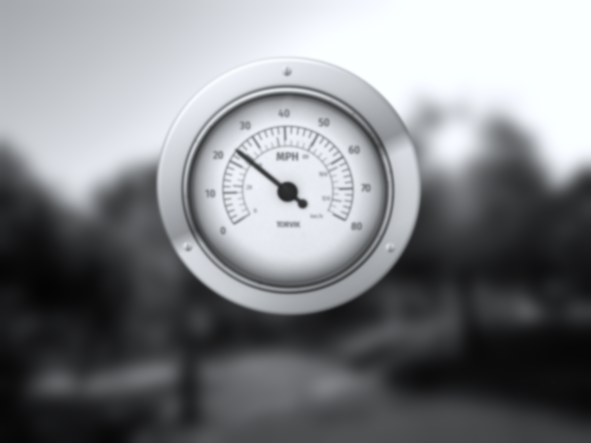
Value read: 24 mph
